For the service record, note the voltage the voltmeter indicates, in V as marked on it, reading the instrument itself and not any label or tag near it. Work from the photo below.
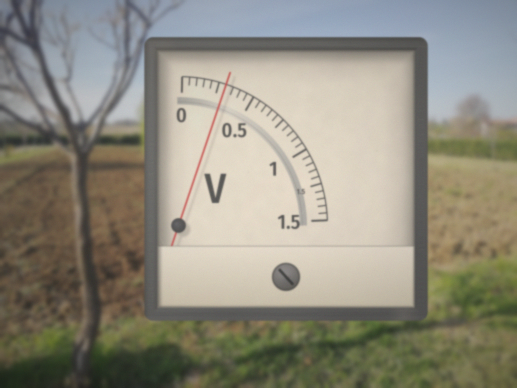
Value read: 0.3 V
